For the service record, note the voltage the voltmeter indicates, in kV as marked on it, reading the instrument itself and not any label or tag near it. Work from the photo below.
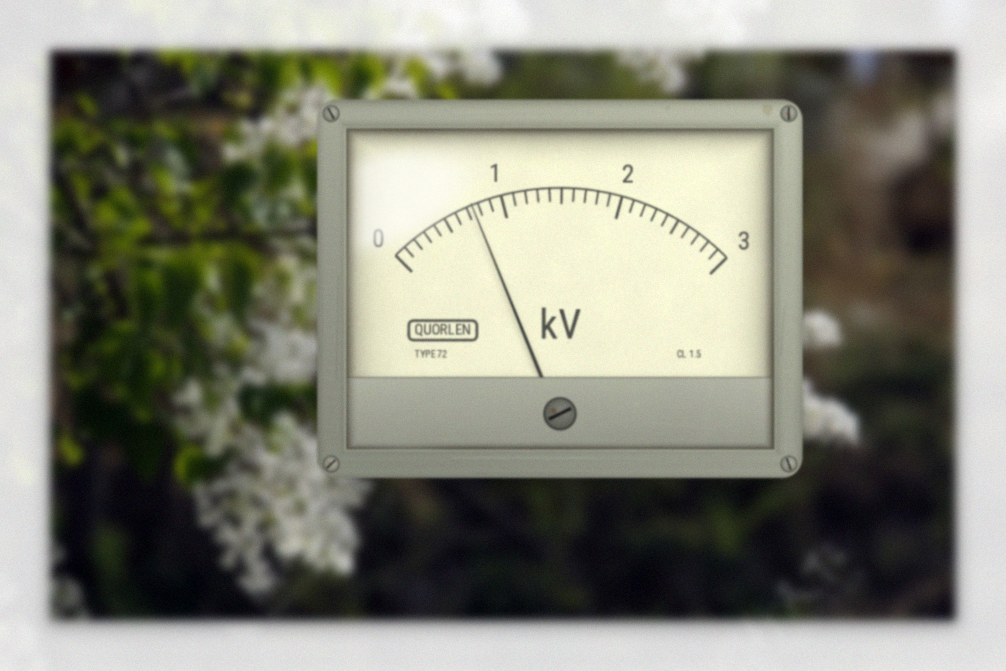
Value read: 0.75 kV
